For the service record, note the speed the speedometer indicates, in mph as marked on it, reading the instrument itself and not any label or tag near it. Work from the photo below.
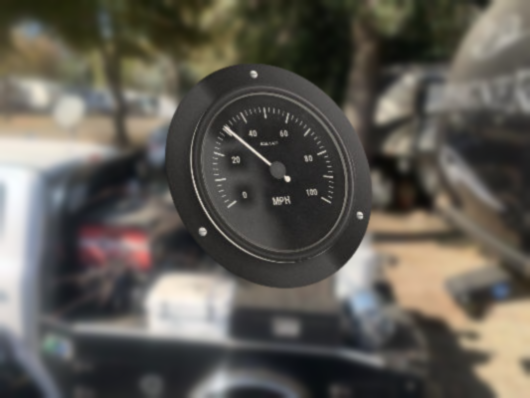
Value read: 30 mph
